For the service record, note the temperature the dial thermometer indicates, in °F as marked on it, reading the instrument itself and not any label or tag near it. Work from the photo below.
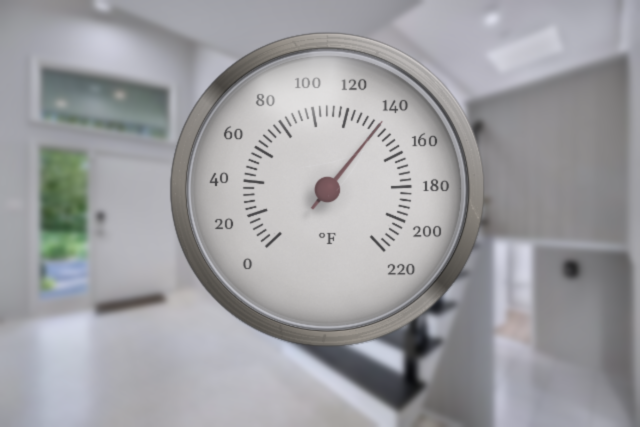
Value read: 140 °F
